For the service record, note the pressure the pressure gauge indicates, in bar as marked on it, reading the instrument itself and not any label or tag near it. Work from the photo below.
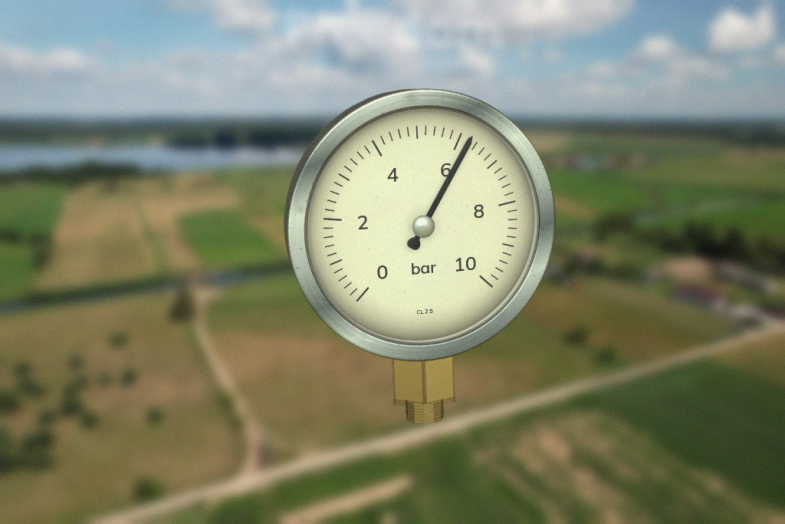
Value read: 6.2 bar
